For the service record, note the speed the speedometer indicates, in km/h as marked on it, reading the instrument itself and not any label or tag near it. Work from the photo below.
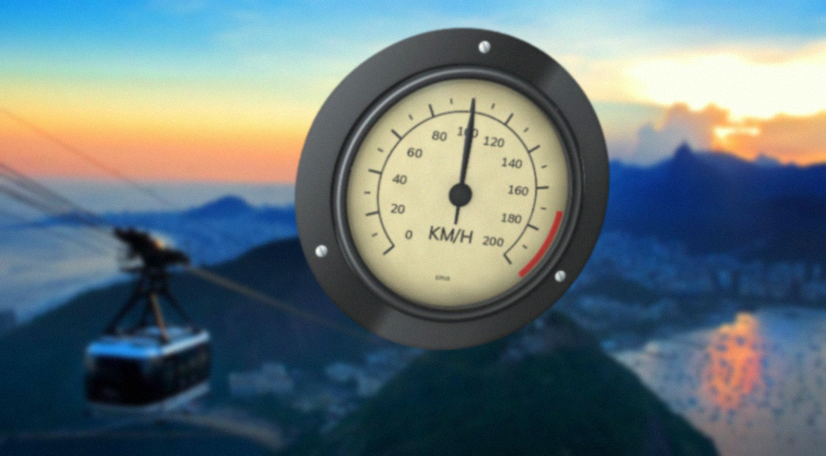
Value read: 100 km/h
